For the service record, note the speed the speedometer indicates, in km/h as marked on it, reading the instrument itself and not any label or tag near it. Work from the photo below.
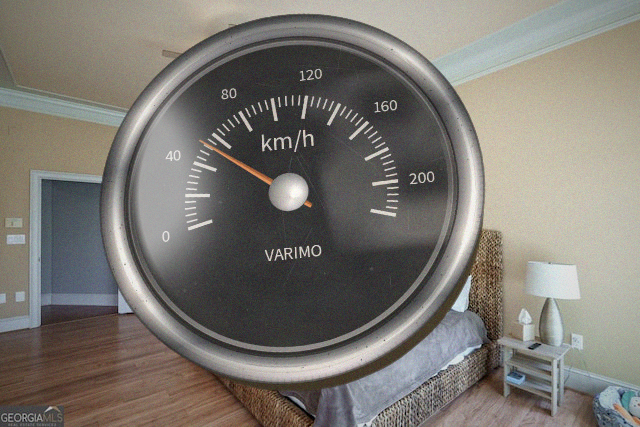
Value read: 52 km/h
